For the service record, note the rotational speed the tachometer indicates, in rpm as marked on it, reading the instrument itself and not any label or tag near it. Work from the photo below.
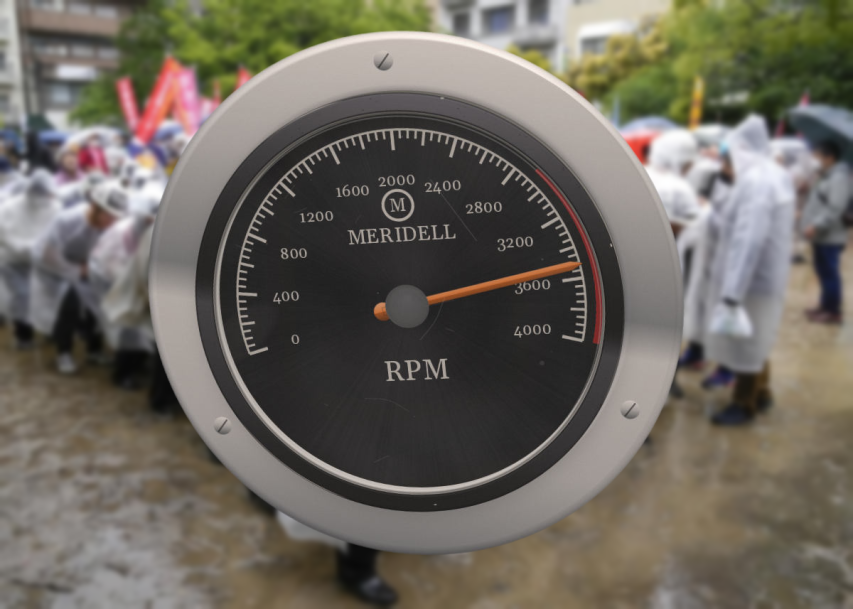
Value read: 3500 rpm
